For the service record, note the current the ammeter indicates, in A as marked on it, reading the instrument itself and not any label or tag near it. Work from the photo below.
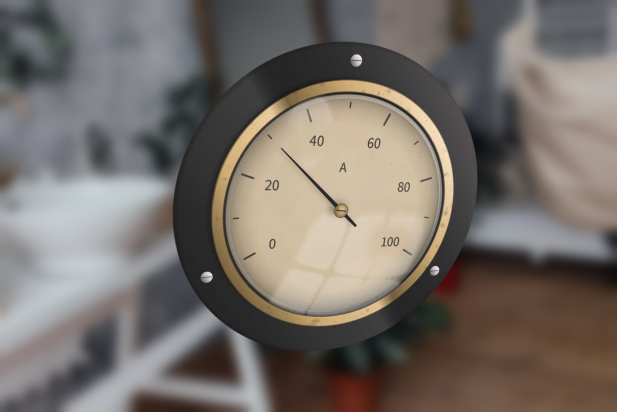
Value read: 30 A
